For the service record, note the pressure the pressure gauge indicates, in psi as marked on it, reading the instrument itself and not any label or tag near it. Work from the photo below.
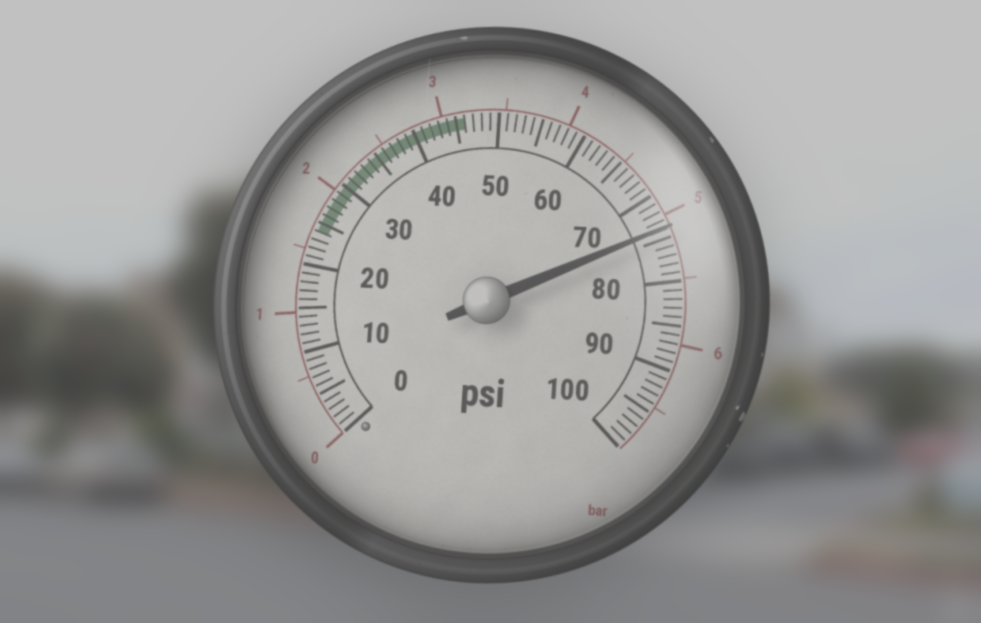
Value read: 74 psi
